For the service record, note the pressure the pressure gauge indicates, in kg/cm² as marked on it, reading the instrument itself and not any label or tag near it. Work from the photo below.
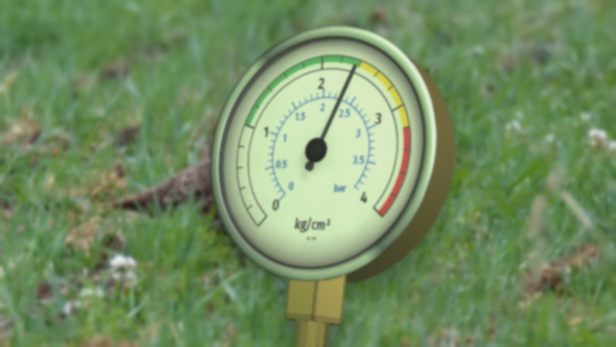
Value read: 2.4 kg/cm²
